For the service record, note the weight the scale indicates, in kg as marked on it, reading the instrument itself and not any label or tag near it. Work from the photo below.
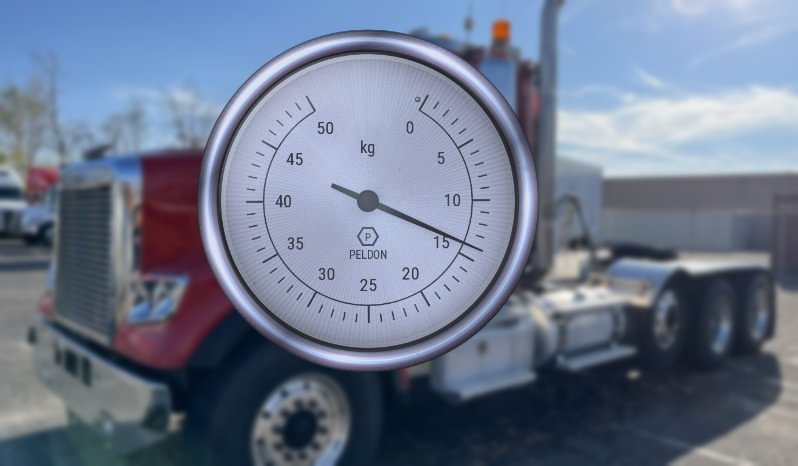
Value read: 14 kg
